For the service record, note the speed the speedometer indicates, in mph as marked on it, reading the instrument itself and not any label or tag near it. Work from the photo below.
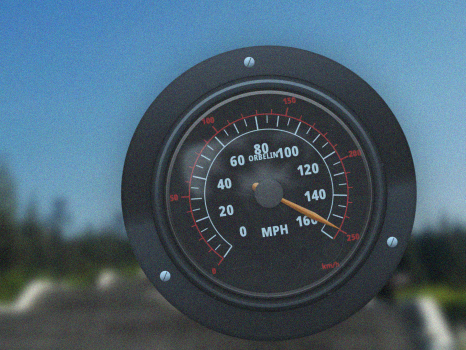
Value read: 155 mph
